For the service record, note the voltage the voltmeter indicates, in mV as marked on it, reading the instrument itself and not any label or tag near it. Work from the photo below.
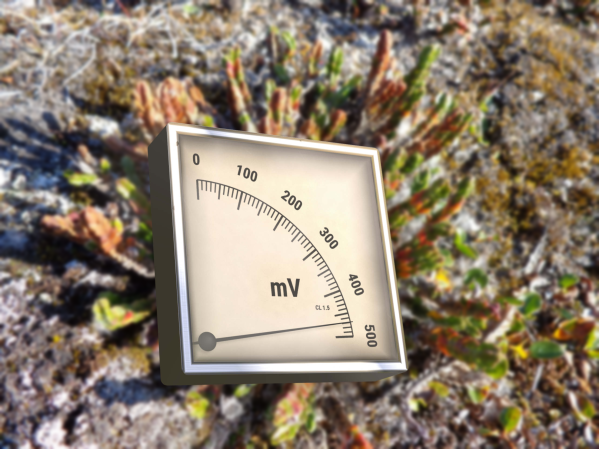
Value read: 470 mV
